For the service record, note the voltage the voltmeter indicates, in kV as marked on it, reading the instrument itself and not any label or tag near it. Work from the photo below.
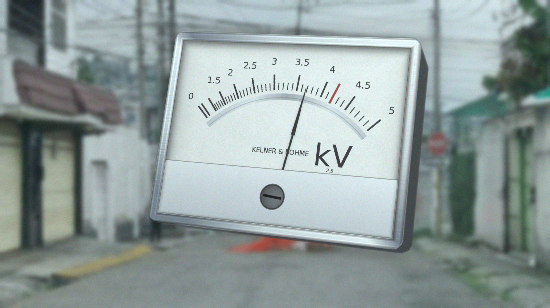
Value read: 3.7 kV
